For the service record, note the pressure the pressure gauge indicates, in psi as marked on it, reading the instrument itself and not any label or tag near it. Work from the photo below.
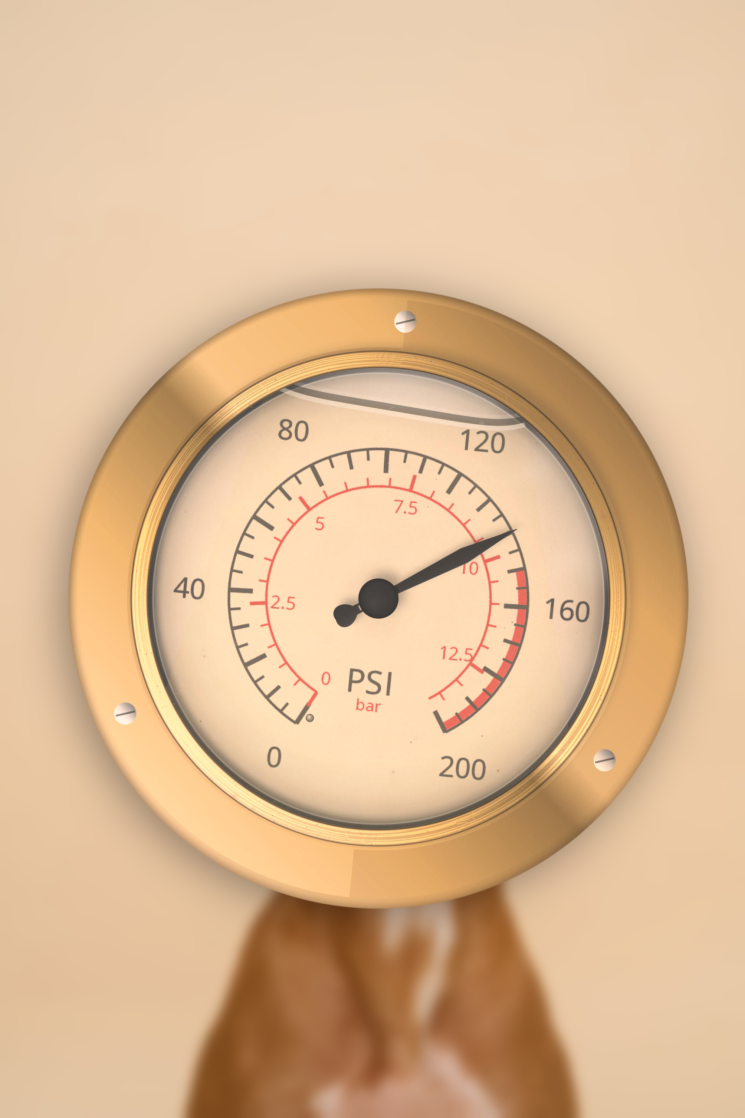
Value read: 140 psi
